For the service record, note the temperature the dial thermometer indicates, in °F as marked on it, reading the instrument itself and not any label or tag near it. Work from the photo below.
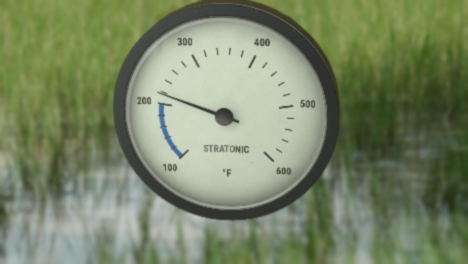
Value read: 220 °F
